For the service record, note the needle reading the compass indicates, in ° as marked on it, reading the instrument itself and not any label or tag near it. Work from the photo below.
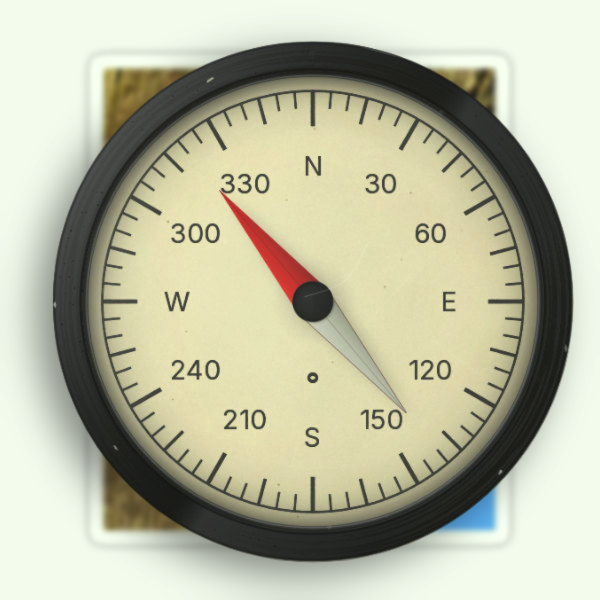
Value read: 320 °
